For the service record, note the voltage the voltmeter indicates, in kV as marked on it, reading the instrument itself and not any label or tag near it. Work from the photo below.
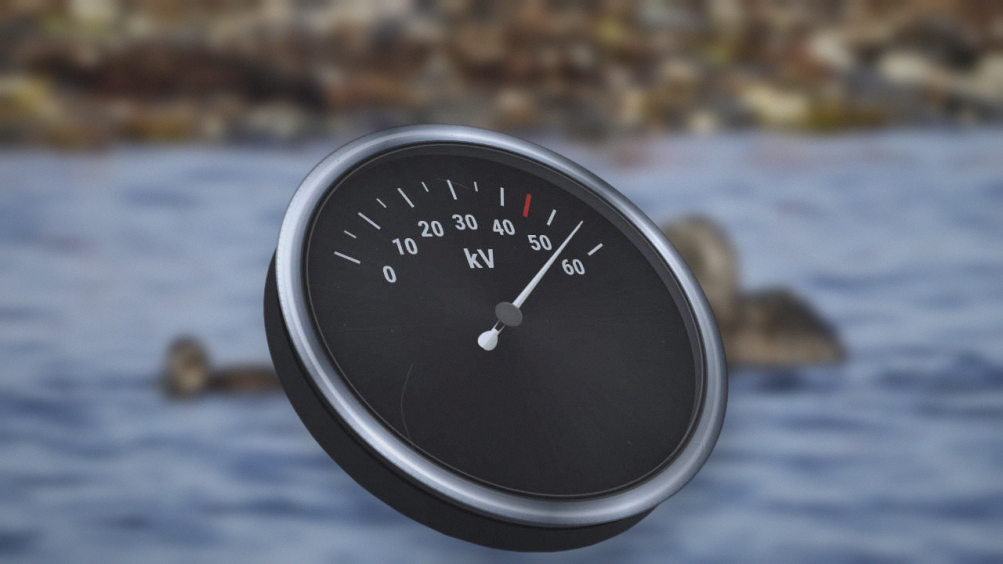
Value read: 55 kV
